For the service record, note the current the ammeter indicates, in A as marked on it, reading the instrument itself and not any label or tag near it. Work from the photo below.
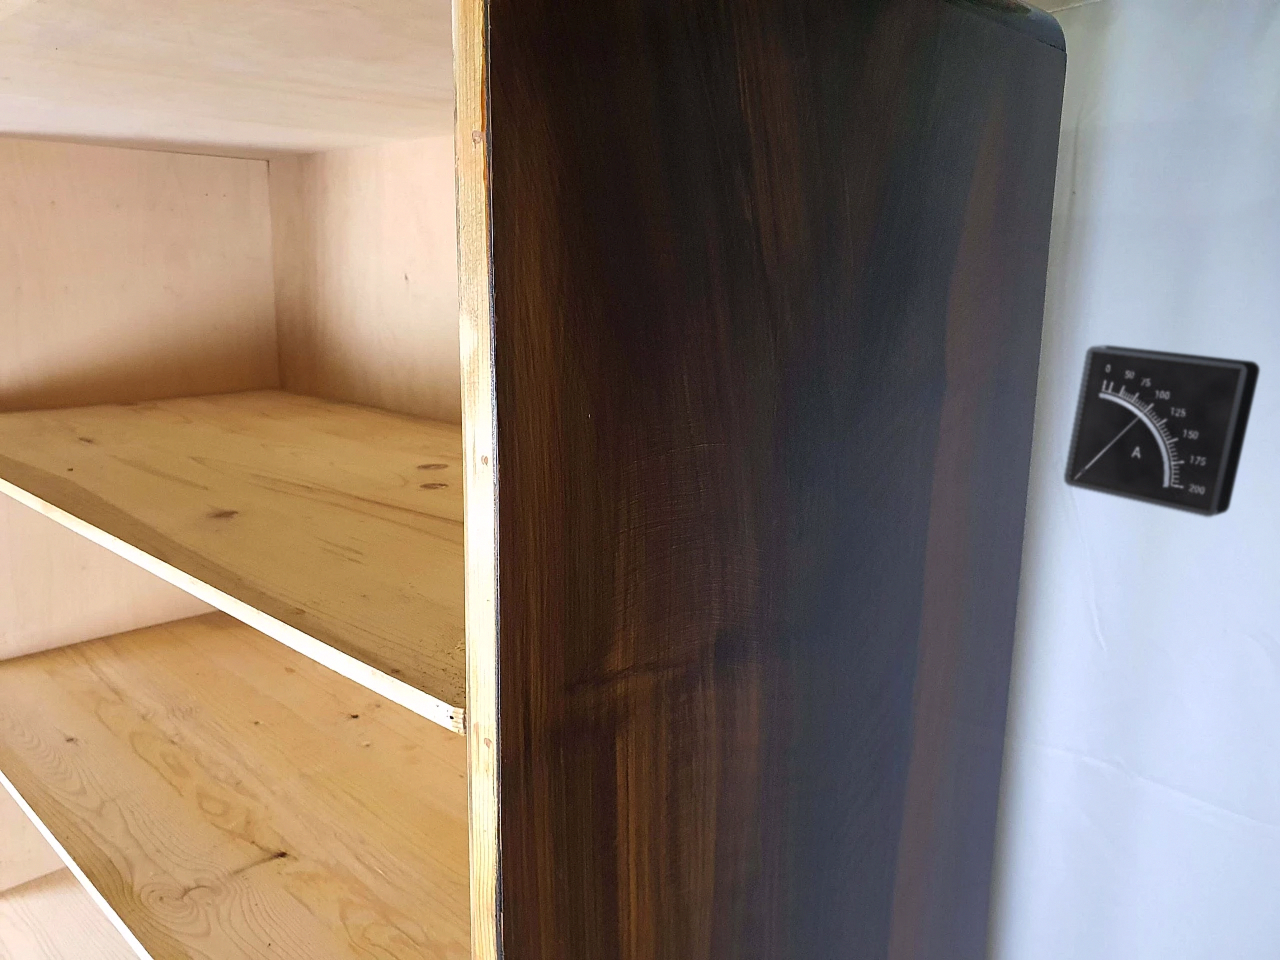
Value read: 100 A
